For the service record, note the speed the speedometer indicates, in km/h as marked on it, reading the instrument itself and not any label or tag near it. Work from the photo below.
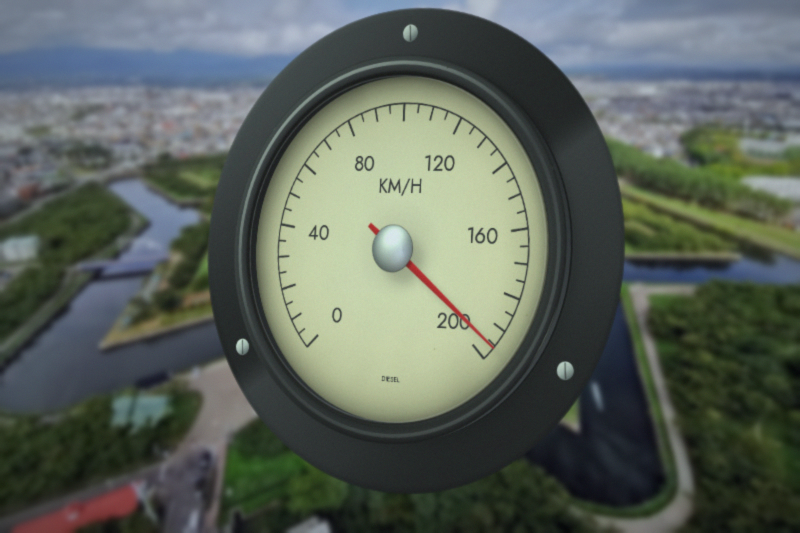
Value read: 195 km/h
